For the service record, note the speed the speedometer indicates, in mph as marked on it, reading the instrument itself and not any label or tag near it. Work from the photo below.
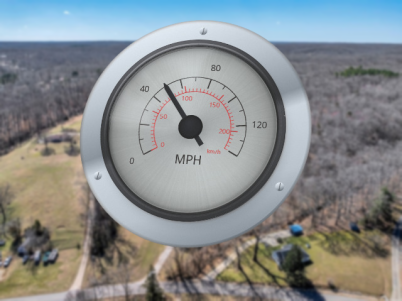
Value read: 50 mph
